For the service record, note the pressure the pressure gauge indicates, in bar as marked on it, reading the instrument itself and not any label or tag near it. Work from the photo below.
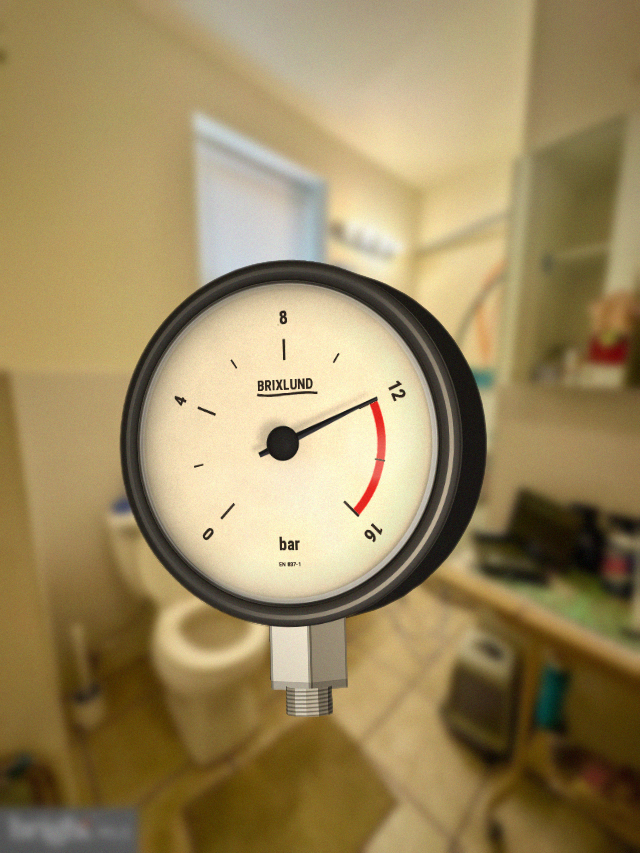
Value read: 12 bar
